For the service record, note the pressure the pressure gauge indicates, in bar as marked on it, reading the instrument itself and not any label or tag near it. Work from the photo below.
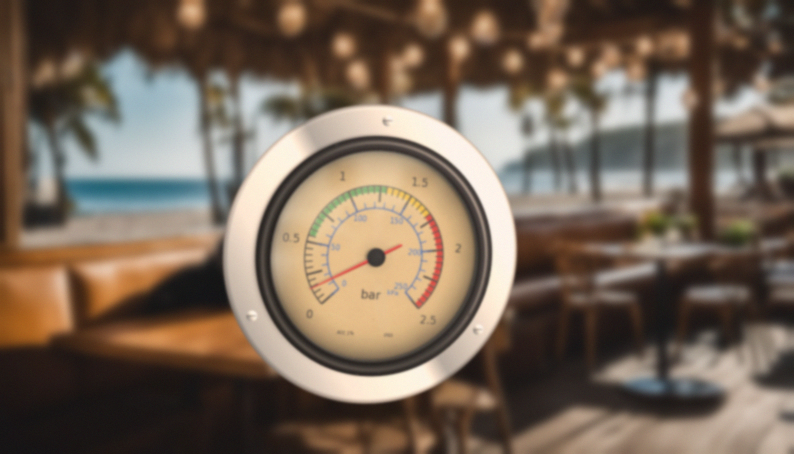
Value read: 0.15 bar
